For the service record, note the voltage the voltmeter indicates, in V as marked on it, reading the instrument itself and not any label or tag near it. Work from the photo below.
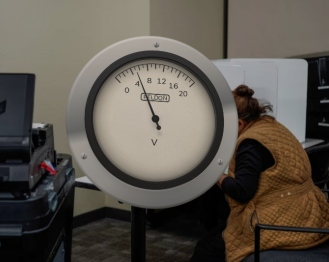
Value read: 5 V
